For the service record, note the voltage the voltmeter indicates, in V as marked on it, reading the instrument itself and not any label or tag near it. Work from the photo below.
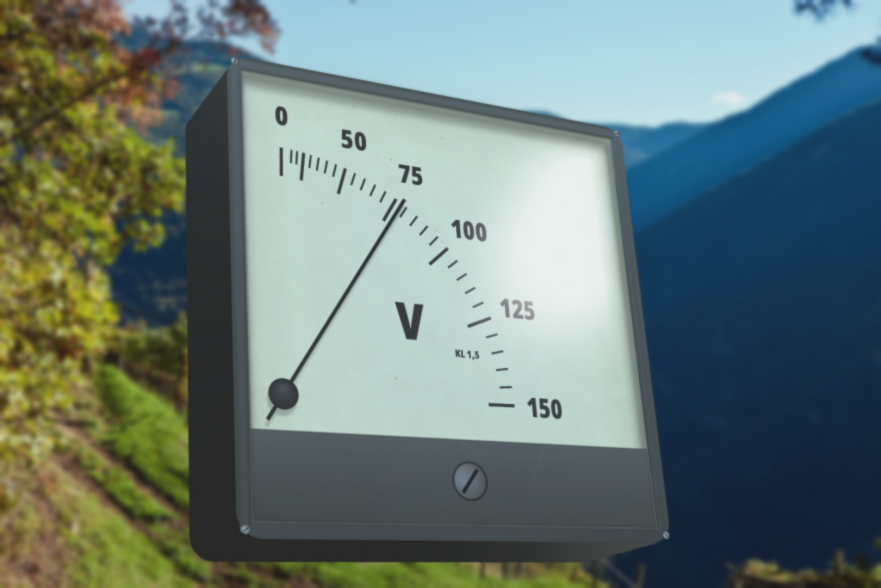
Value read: 77.5 V
